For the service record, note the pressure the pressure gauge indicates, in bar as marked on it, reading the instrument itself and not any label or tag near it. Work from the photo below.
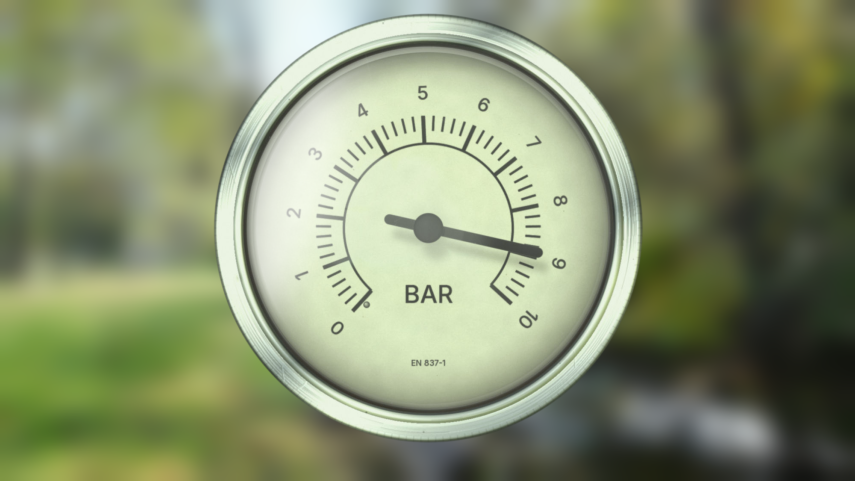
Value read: 8.9 bar
